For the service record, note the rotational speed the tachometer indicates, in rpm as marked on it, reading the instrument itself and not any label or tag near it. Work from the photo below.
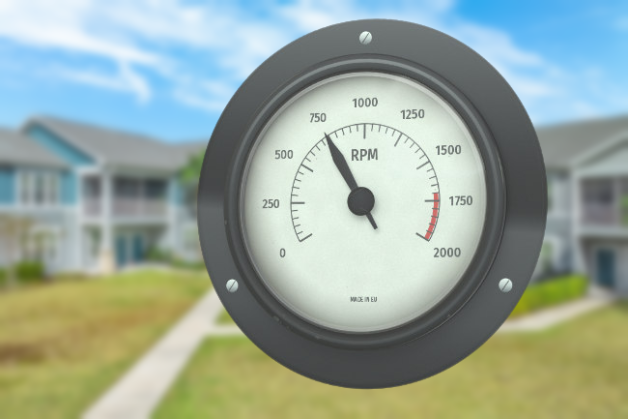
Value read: 750 rpm
